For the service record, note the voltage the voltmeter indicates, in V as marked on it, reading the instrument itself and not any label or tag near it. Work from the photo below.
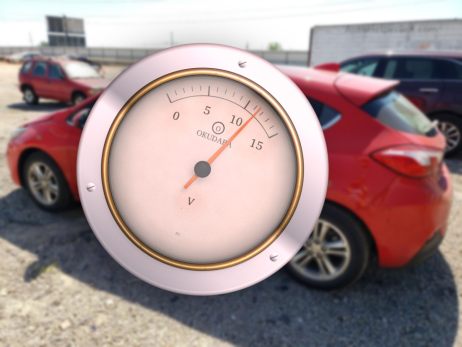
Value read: 11.5 V
